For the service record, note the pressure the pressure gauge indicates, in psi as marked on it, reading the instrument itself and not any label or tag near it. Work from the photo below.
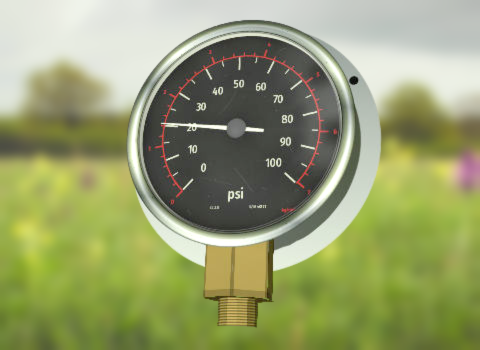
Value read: 20 psi
